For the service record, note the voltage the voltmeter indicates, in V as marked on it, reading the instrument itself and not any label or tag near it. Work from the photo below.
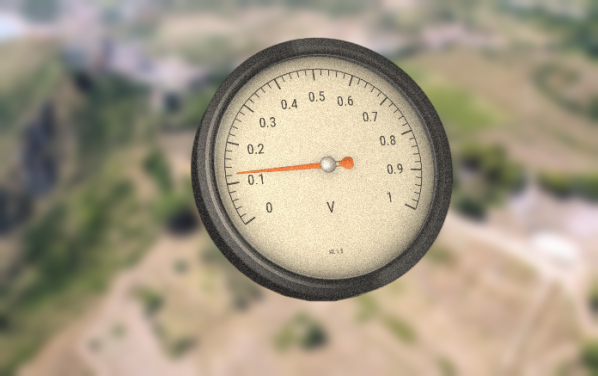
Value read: 0.12 V
